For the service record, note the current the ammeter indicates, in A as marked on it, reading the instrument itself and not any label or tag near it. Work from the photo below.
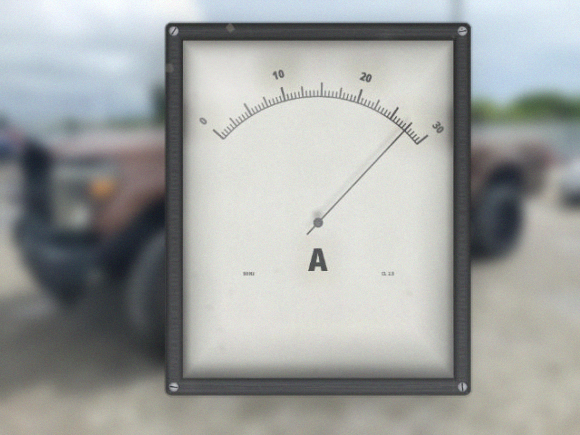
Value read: 27.5 A
